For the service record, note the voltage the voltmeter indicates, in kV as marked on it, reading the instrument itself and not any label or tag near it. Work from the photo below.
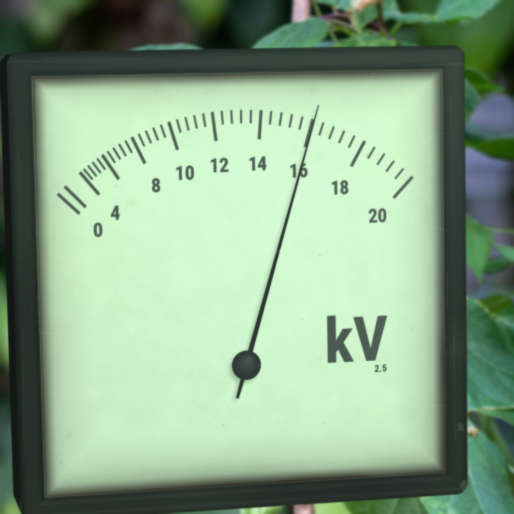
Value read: 16 kV
